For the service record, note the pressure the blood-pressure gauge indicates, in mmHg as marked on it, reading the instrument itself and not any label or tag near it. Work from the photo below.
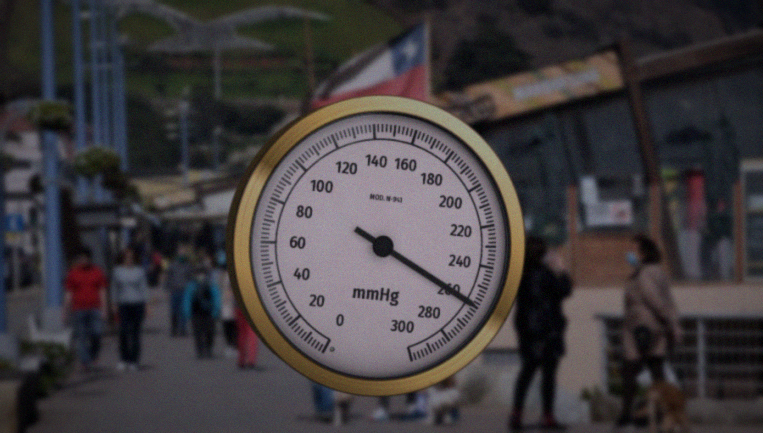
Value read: 260 mmHg
